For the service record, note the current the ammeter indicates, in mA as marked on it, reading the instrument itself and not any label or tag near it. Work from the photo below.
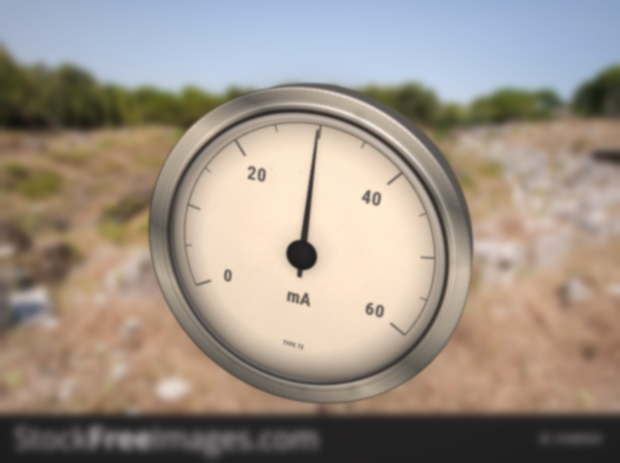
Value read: 30 mA
